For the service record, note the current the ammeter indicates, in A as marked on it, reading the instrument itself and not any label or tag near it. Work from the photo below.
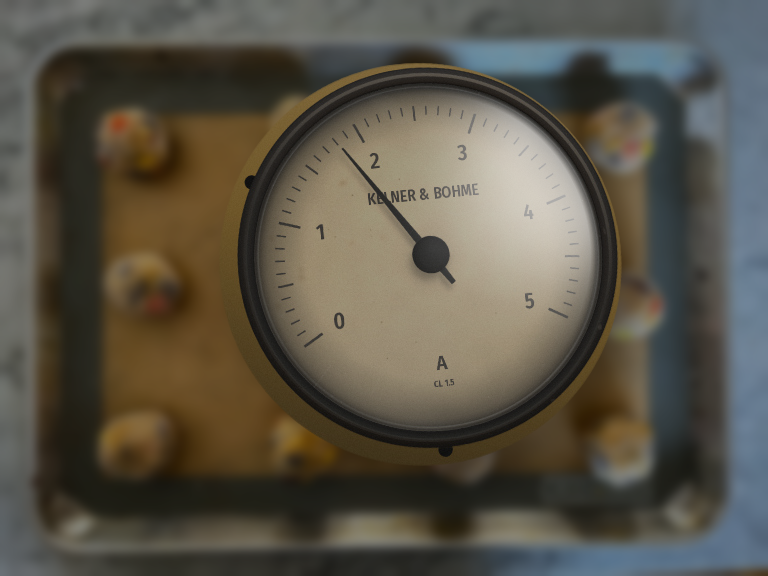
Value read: 1.8 A
